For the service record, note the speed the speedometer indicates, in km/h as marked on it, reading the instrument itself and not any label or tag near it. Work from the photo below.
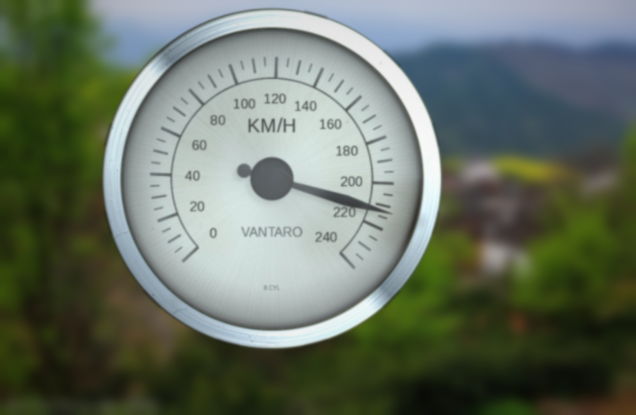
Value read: 212.5 km/h
